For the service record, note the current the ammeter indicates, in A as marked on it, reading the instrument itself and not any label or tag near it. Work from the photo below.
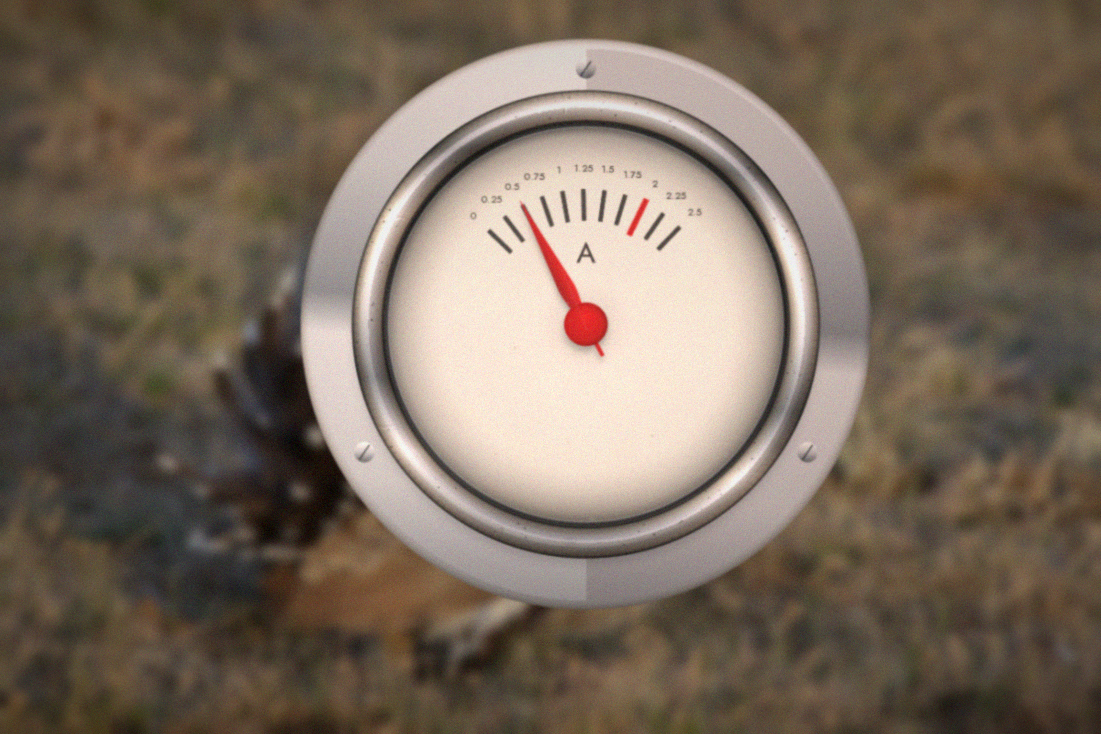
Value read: 0.5 A
